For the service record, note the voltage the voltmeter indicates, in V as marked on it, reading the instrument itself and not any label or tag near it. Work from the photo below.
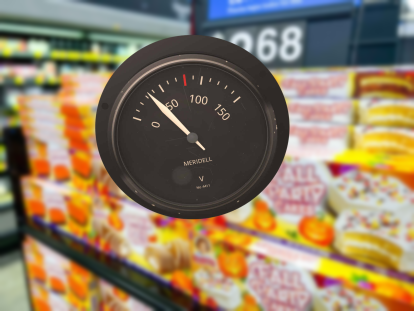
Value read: 35 V
